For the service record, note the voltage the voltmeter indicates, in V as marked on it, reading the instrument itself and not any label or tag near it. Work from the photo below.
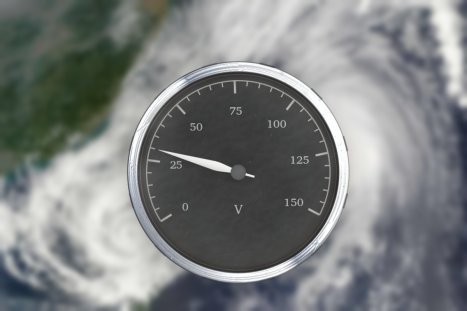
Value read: 30 V
